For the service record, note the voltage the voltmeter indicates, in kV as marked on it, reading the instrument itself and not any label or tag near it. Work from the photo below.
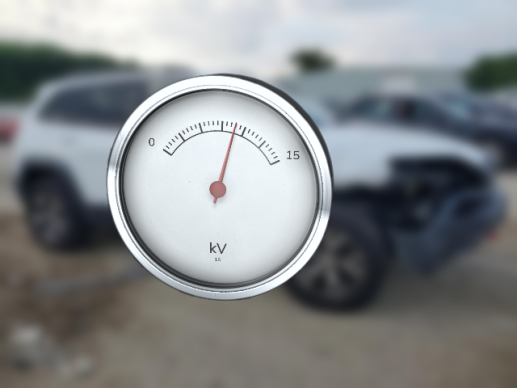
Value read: 9 kV
